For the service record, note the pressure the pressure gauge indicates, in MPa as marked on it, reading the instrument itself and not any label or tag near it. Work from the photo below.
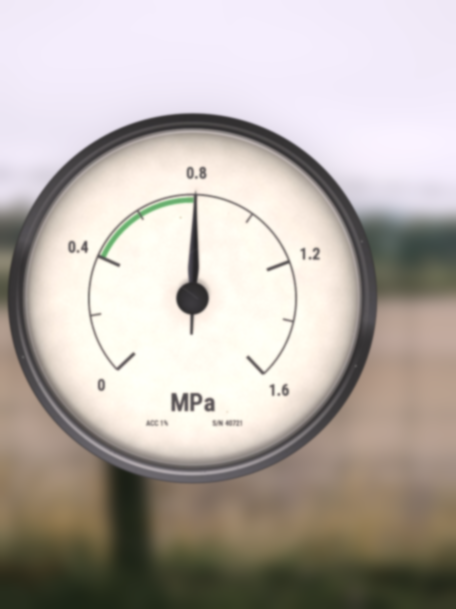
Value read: 0.8 MPa
